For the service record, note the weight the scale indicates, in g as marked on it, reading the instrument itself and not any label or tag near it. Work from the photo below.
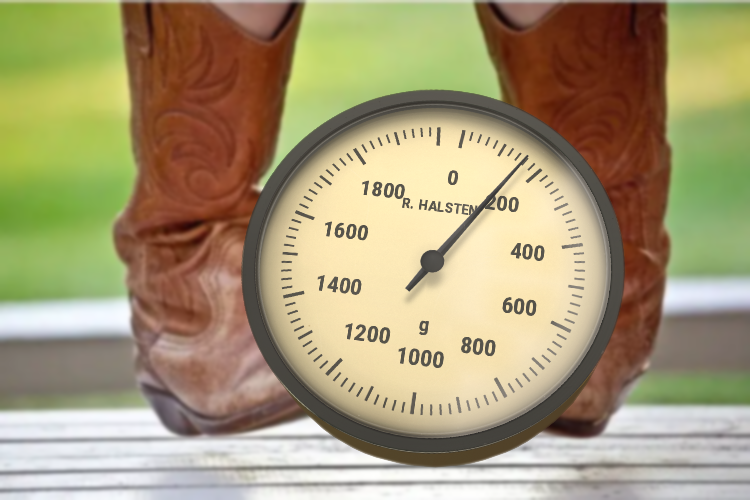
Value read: 160 g
